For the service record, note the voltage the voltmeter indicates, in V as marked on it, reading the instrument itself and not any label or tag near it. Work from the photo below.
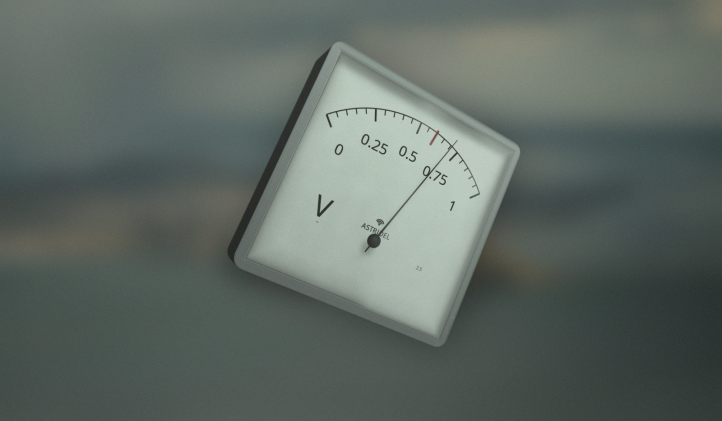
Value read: 0.7 V
